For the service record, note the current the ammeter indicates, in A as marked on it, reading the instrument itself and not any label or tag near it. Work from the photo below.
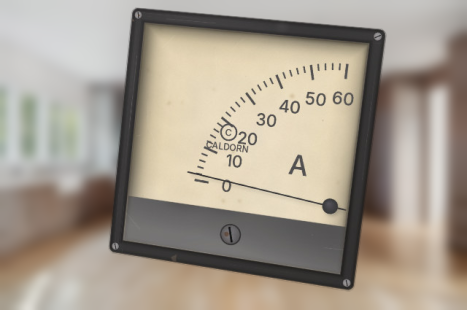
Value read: 2 A
